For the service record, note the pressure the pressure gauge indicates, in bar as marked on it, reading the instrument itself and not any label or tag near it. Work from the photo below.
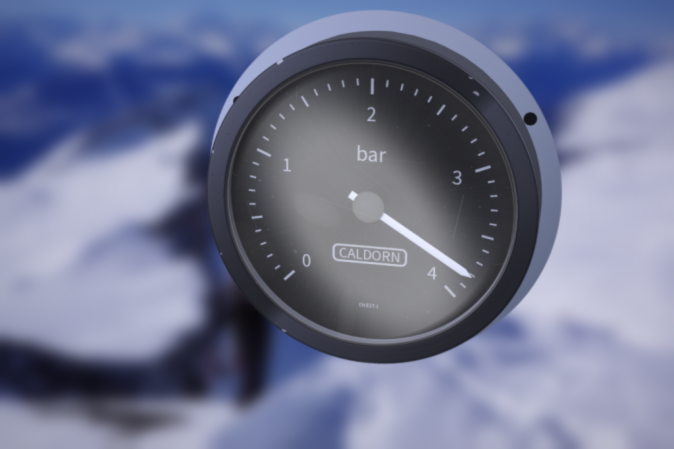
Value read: 3.8 bar
